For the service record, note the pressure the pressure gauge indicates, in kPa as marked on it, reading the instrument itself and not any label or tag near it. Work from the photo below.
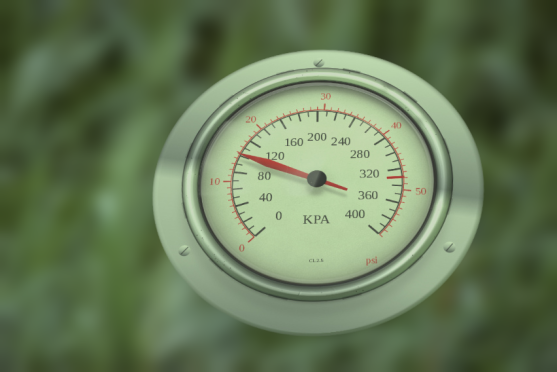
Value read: 100 kPa
